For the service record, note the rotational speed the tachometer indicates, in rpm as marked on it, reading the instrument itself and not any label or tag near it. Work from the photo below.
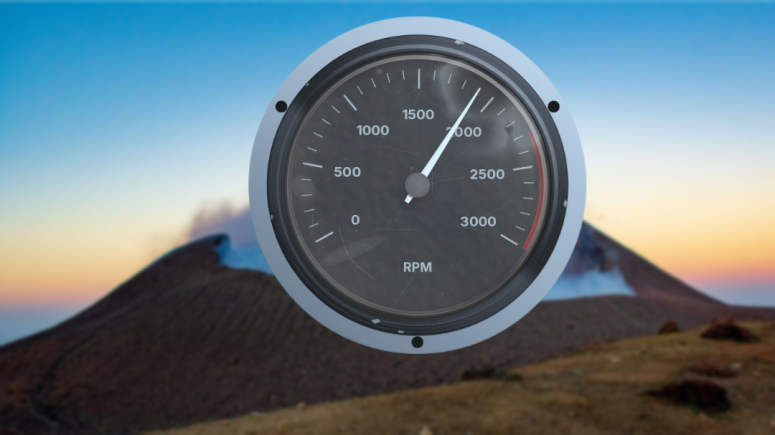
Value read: 1900 rpm
